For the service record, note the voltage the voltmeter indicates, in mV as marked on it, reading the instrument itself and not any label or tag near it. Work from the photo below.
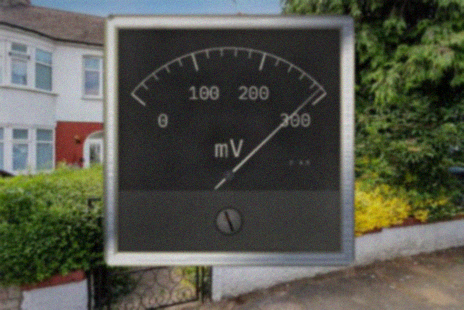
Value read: 290 mV
